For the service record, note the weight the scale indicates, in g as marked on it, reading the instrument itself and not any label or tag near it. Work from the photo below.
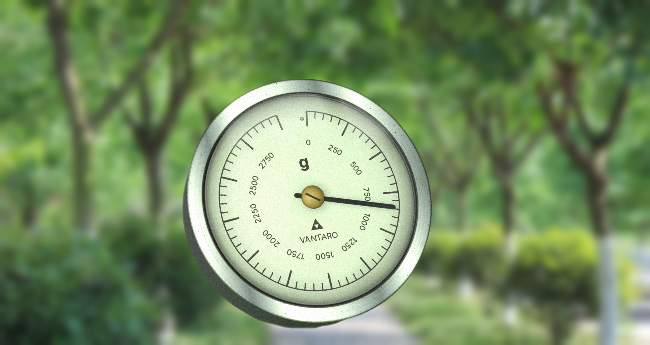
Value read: 850 g
